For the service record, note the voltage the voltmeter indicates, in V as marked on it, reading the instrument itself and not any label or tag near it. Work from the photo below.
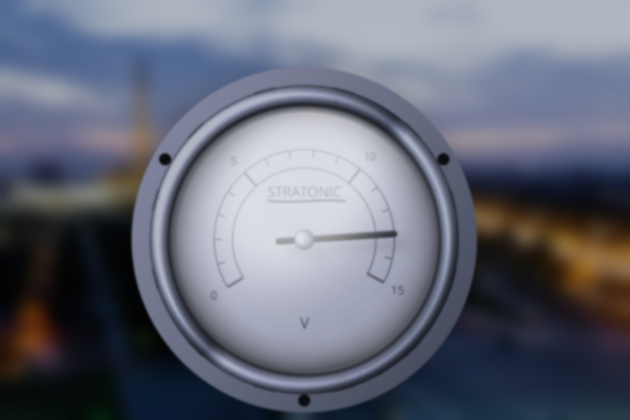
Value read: 13 V
